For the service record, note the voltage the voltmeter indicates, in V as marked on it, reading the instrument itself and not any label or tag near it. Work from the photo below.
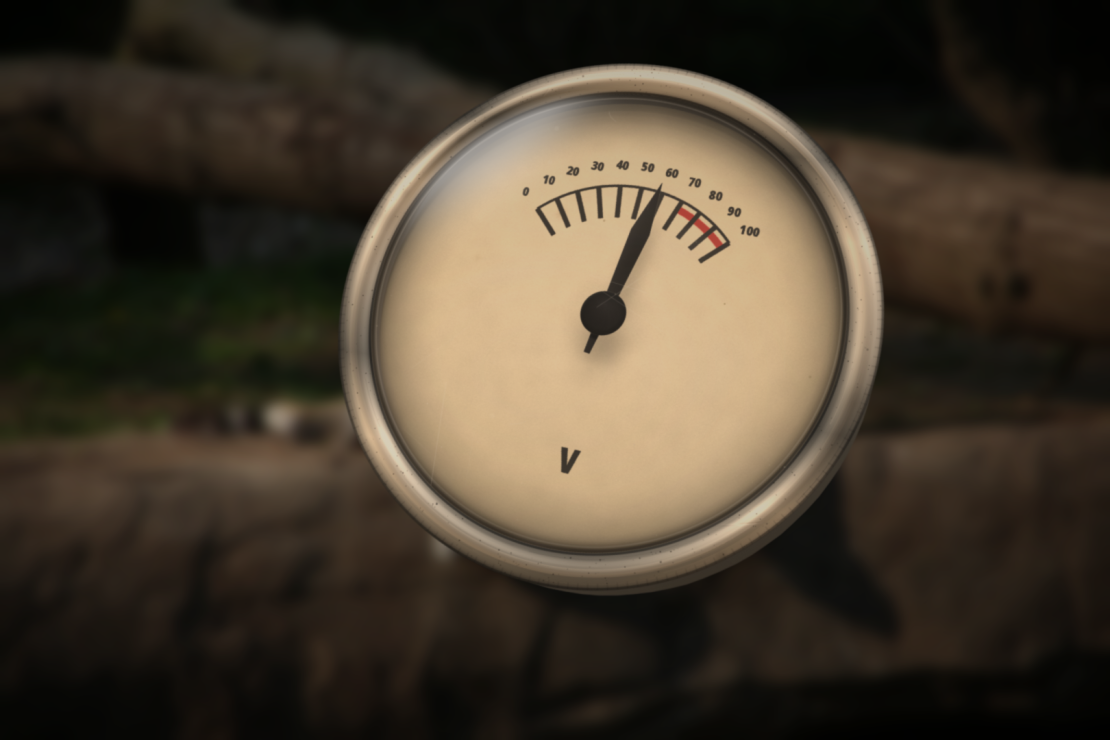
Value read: 60 V
